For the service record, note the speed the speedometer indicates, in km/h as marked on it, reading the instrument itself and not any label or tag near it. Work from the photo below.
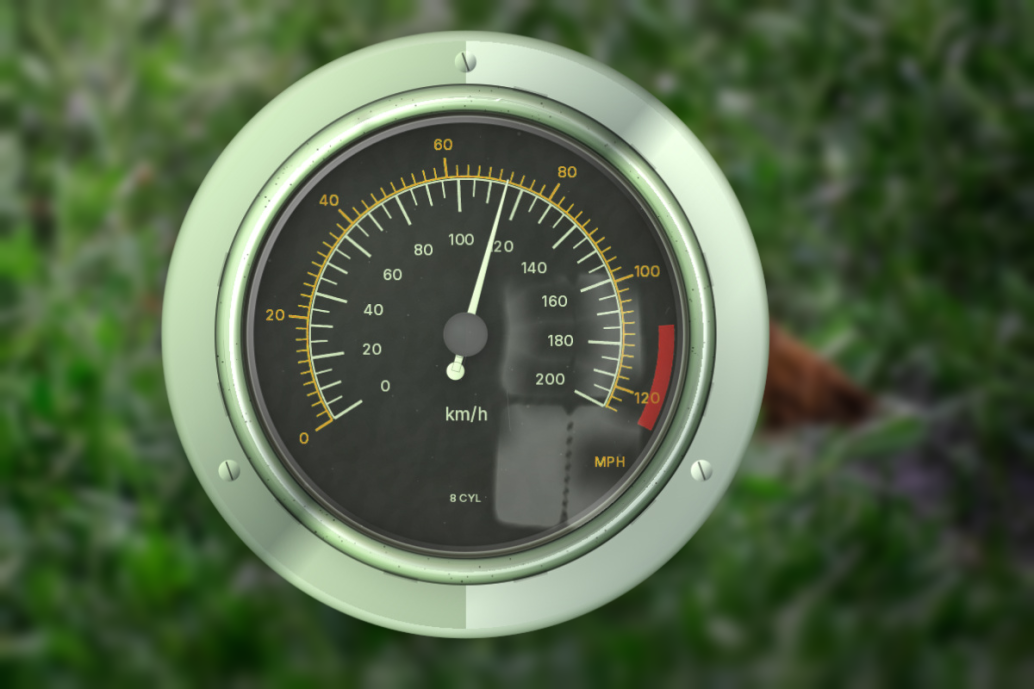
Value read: 115 km/h
